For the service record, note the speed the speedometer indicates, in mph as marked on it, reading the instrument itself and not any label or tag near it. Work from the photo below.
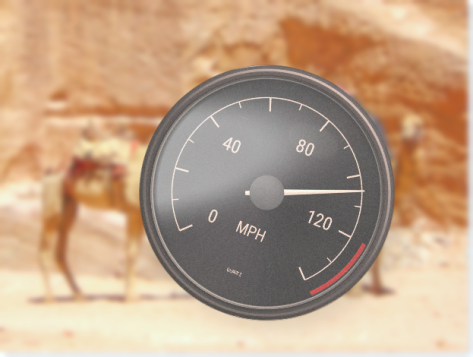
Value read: 105 mph
